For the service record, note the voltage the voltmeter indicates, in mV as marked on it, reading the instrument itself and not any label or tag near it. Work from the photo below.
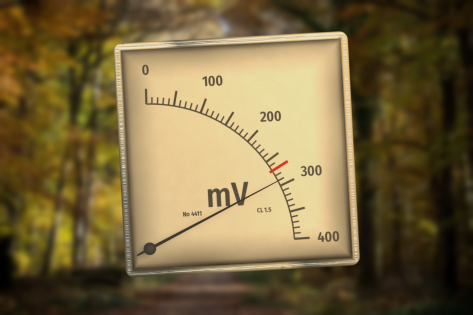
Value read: 290 mV
